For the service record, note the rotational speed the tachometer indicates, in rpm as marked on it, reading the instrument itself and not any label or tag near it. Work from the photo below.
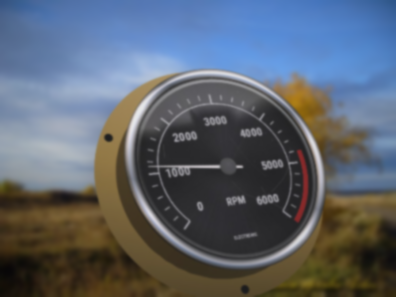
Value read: 1100 rpm
